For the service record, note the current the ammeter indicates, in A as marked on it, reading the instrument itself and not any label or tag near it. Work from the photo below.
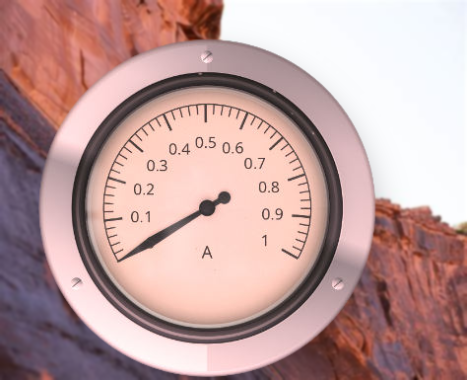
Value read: 0 A
